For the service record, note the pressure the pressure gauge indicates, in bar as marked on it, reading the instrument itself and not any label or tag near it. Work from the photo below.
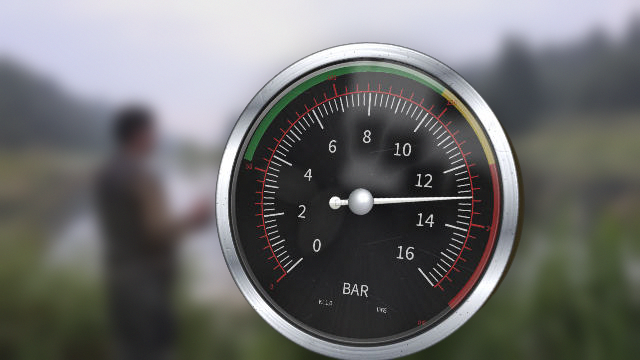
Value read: 13 bar
